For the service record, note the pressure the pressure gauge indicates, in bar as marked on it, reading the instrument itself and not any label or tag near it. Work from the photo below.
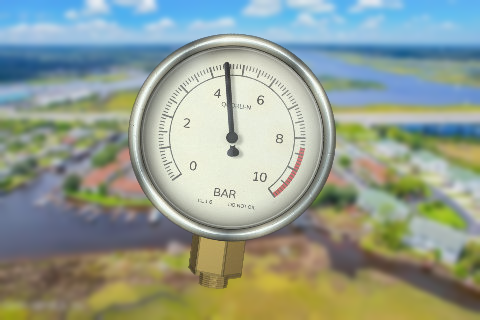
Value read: 4.5 bar
